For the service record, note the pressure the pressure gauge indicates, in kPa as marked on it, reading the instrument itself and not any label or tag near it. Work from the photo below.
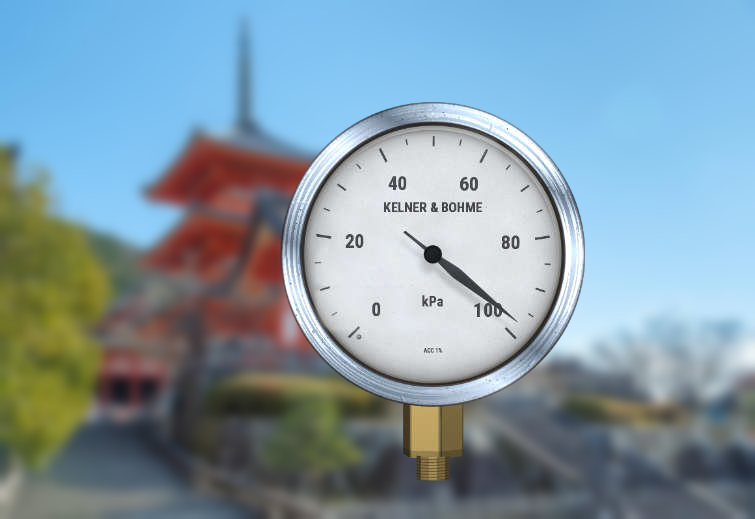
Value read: 97.5 kPa
